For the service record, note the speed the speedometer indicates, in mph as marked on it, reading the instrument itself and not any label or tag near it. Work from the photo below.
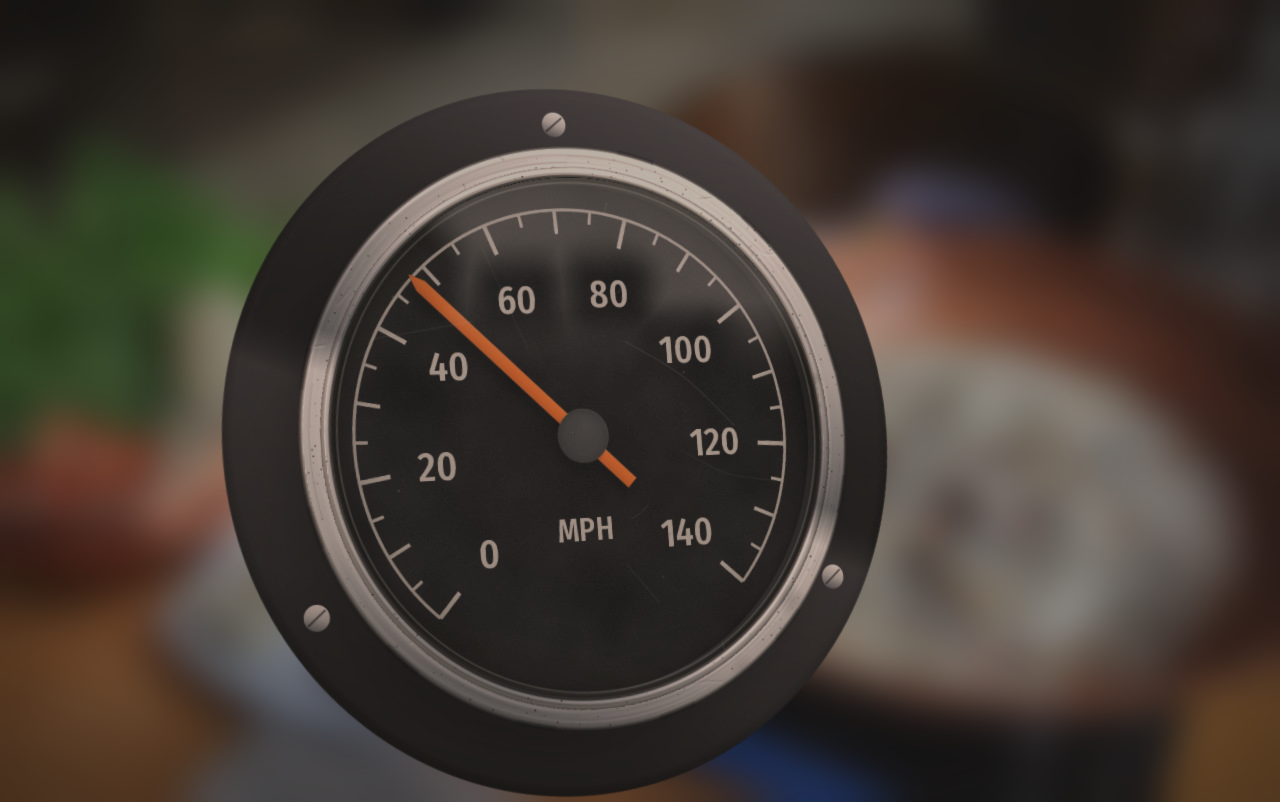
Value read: 47.5 mph
